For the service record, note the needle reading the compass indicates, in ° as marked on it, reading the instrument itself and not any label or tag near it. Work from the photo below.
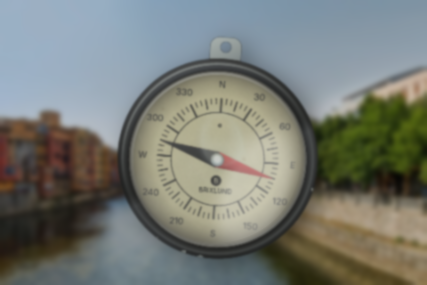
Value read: 105 °
